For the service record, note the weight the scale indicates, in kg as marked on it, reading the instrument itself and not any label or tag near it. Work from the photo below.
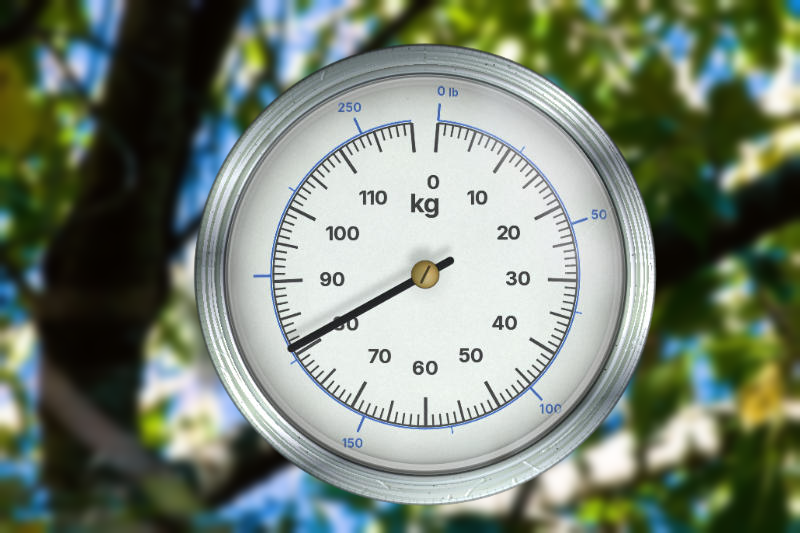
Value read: 81 kg
